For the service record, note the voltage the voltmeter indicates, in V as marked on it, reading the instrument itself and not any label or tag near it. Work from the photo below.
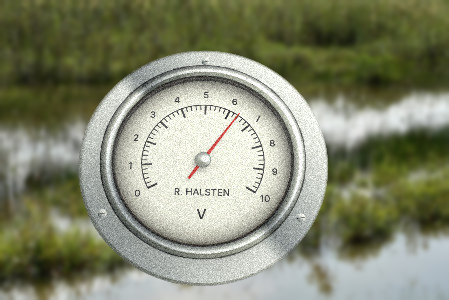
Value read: 6.4 V
